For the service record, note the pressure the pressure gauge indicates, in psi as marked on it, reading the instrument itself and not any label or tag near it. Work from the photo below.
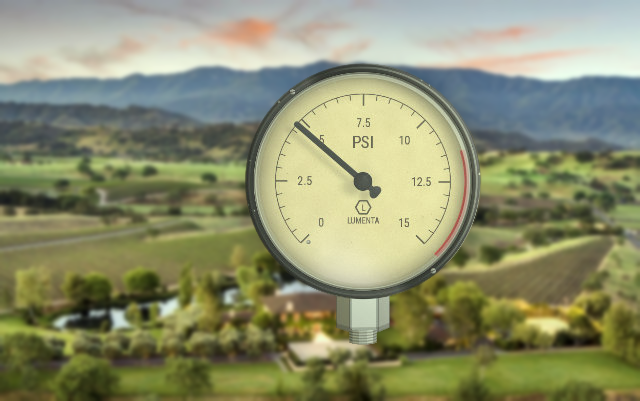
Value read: 4.75 psi
